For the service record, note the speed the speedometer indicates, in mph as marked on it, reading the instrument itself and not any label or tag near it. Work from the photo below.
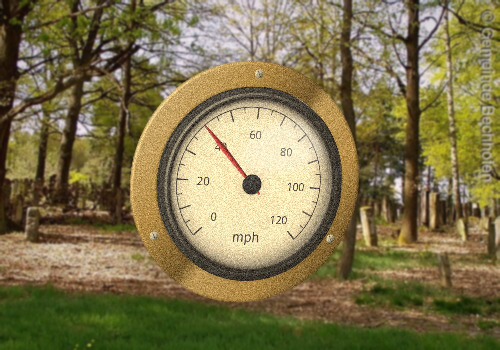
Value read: 40 mph
